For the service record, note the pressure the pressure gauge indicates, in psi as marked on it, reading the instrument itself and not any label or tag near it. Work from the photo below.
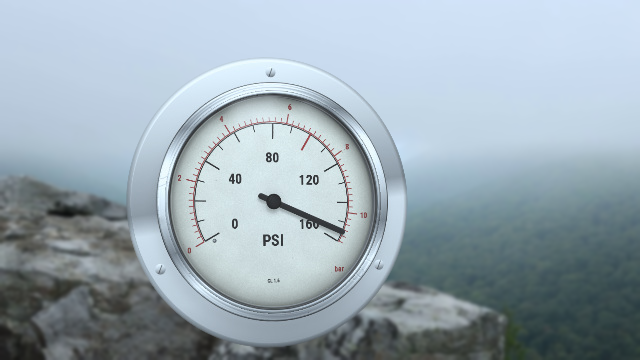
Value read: 155 psi
